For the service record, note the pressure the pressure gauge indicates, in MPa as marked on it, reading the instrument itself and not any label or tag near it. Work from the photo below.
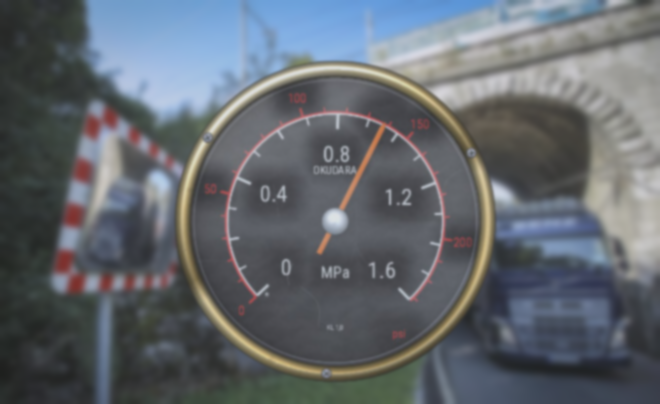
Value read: 0.95 MPa
